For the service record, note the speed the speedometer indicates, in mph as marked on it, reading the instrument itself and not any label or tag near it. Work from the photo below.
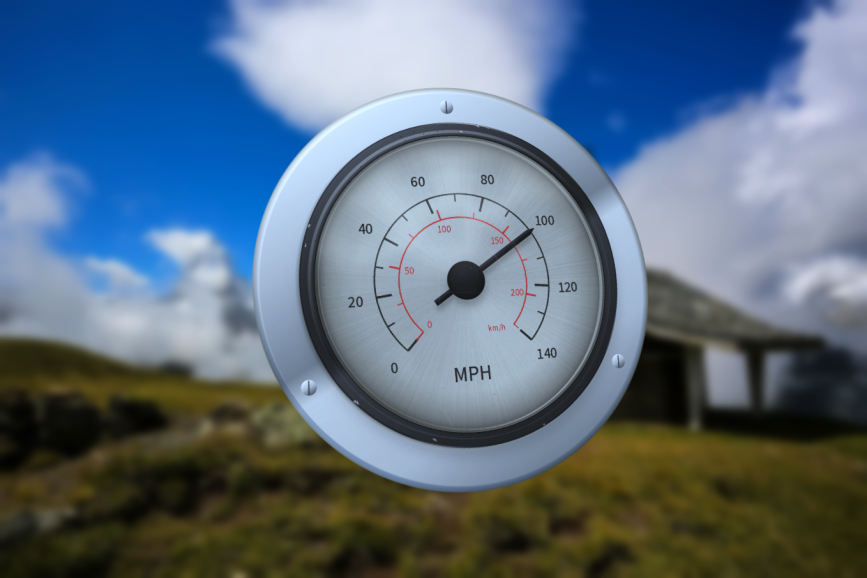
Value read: 100 mph
